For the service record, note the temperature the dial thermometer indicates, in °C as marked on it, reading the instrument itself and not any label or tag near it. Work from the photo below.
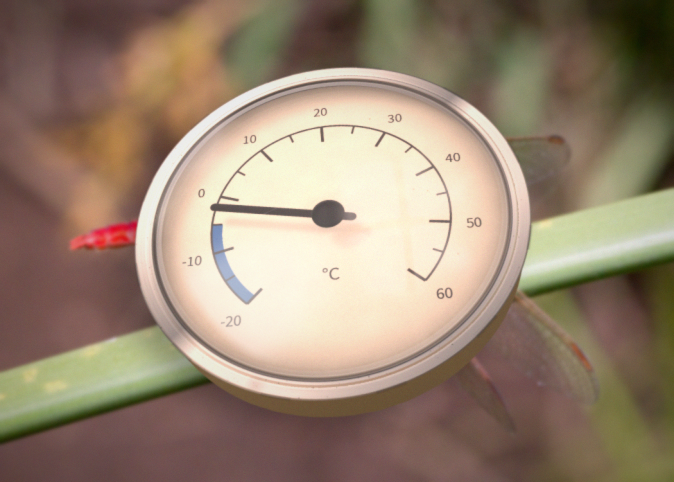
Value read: -2.5 °C
